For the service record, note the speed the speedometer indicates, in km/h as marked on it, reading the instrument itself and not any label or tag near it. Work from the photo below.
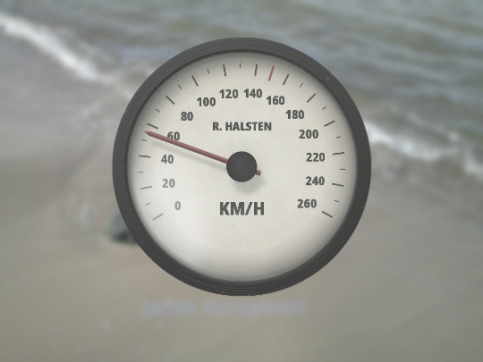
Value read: 55 km/h
